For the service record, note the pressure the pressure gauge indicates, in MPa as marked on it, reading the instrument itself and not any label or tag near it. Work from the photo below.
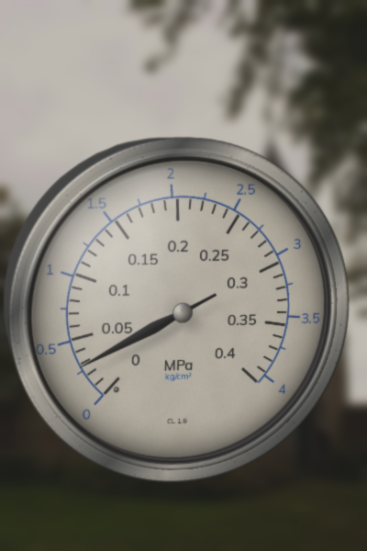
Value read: 0.03 MPa
